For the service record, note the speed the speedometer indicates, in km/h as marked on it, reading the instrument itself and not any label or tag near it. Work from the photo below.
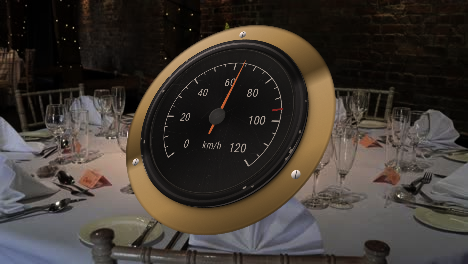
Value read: 65 km/h
